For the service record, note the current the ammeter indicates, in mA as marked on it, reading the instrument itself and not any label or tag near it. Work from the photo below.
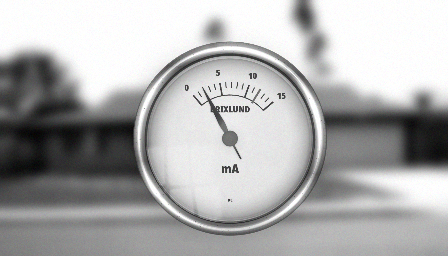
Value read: 2 mA
